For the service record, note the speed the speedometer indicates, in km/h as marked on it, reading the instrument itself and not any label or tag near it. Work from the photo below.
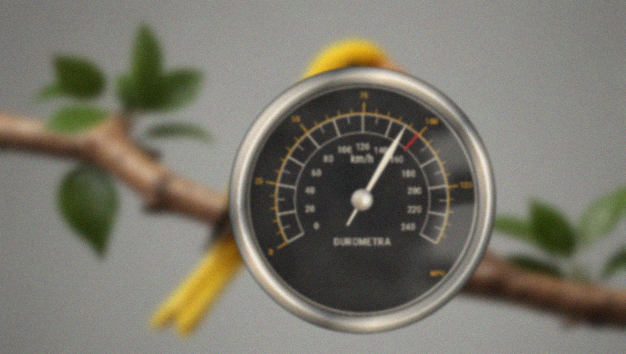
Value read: 150 km/h
